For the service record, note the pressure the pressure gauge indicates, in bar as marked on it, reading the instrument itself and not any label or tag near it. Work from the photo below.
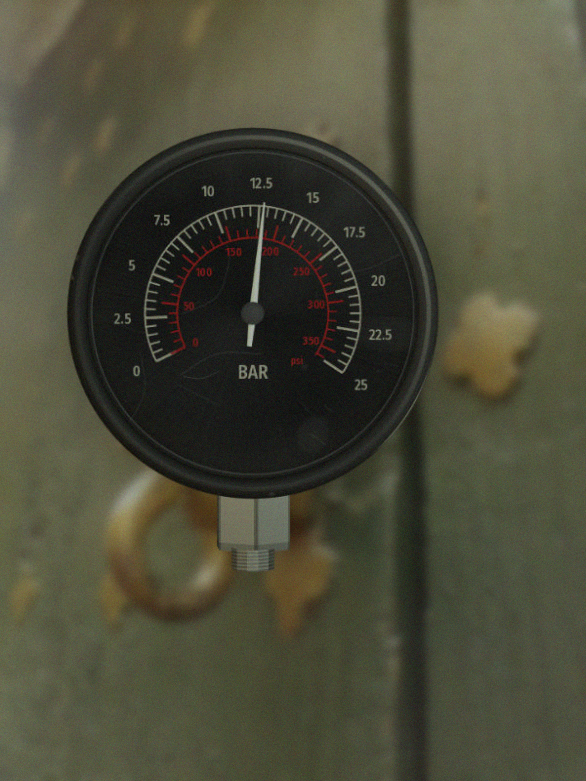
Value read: 12.75 bar
